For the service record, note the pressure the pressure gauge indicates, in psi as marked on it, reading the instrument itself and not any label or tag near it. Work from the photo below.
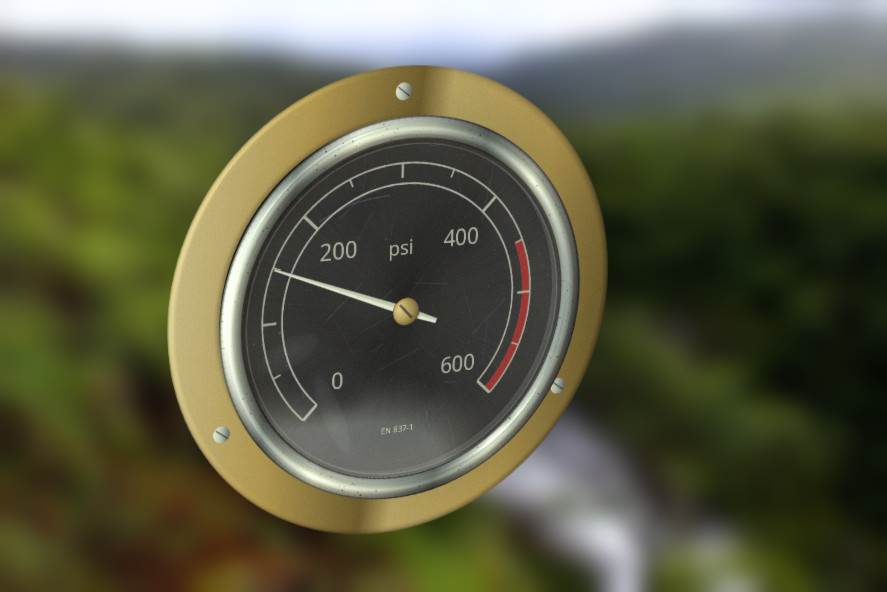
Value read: 150 psi
